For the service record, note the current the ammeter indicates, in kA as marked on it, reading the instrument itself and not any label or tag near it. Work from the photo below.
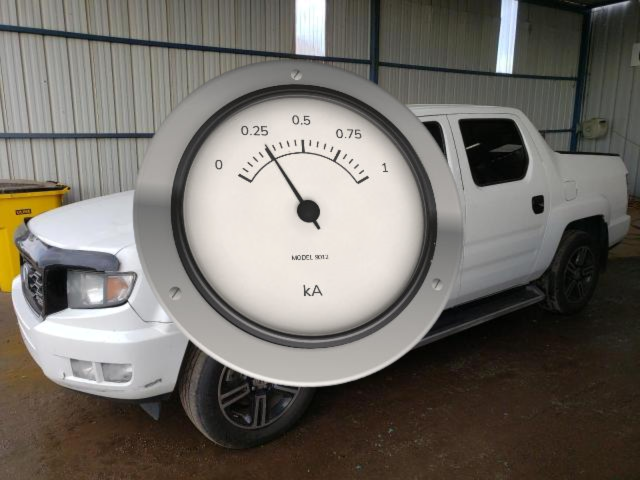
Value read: 0.25 kA
